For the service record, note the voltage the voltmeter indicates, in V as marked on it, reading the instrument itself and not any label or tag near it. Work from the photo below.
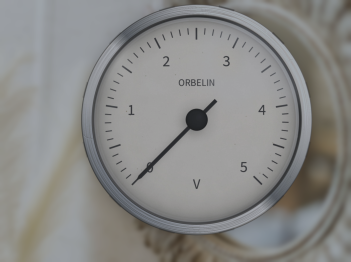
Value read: 0 V
